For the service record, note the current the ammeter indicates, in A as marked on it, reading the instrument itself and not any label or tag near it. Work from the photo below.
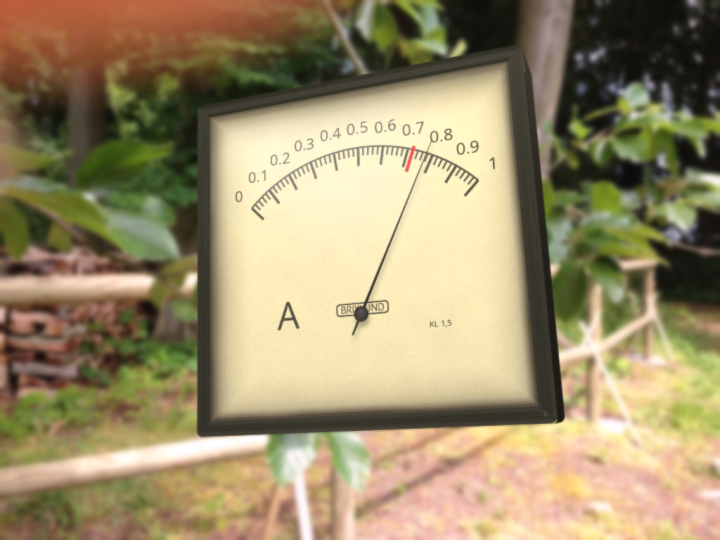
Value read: 0.78 A
